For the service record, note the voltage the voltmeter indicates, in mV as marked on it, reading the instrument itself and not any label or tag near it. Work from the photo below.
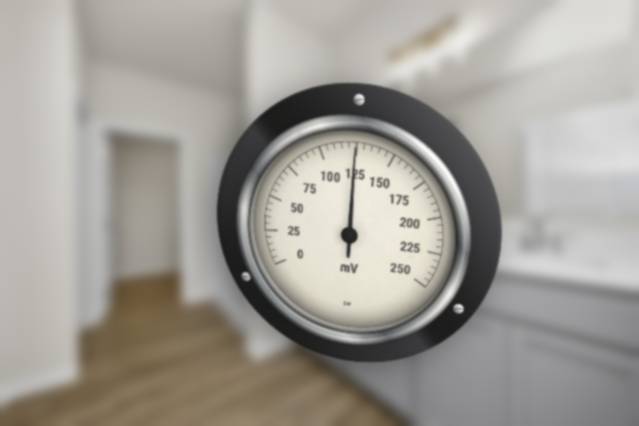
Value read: 125 mV
